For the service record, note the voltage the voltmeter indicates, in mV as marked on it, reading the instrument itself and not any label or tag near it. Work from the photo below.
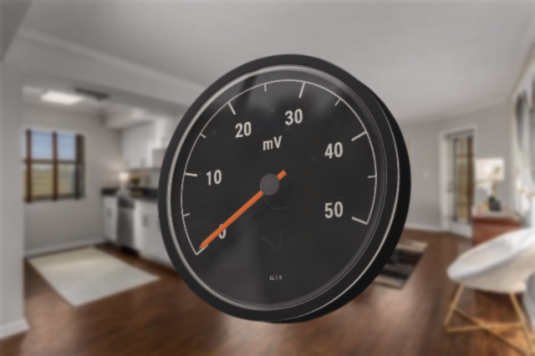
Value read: 0 mV
